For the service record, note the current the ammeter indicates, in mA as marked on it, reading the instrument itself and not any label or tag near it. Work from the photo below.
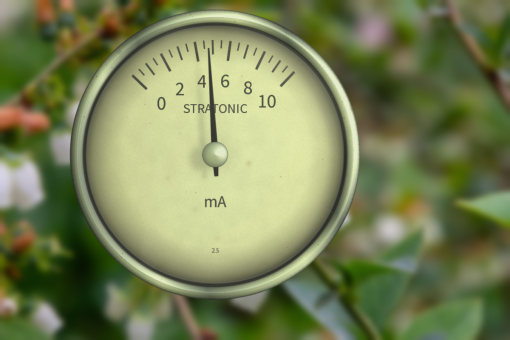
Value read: 4.75 mA
